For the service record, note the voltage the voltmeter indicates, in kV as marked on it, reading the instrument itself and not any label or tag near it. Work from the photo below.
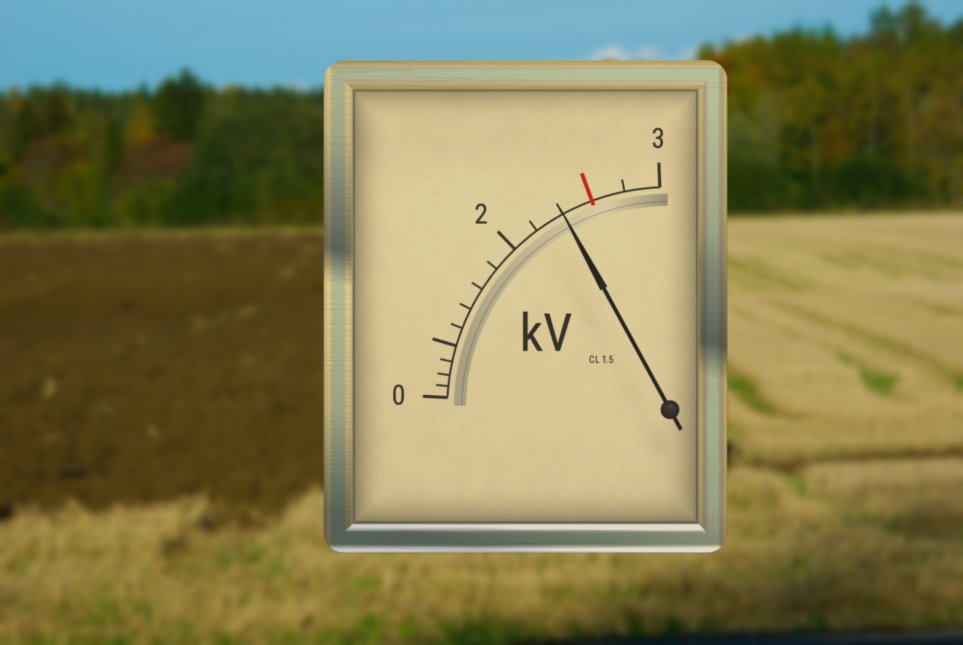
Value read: 2.4 kV
